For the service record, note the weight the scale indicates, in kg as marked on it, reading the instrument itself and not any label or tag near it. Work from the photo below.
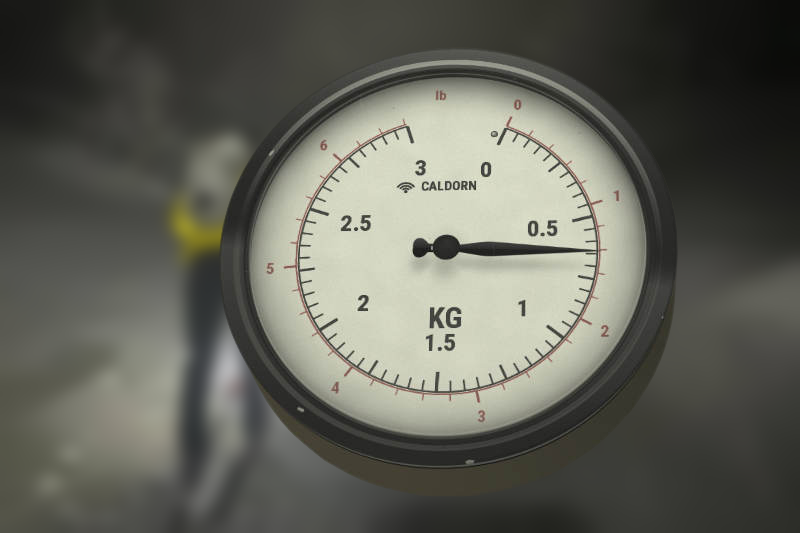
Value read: 0.65 kg
